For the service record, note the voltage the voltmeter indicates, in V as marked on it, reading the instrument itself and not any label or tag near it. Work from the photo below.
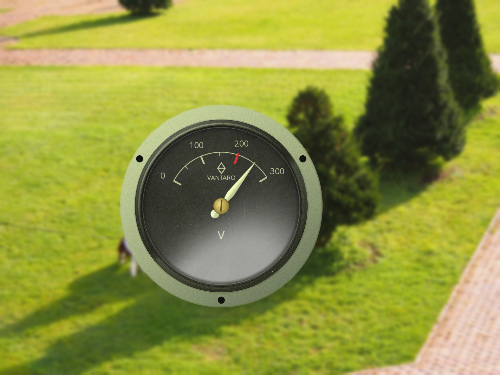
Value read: 250 V
